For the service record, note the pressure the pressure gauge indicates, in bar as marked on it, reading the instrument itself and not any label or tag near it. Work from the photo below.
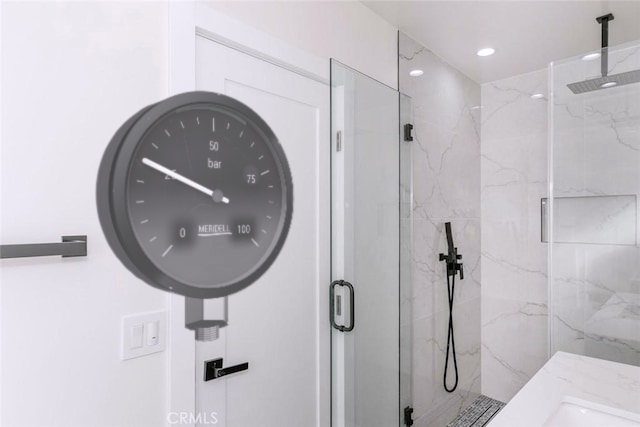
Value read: 25 bar
